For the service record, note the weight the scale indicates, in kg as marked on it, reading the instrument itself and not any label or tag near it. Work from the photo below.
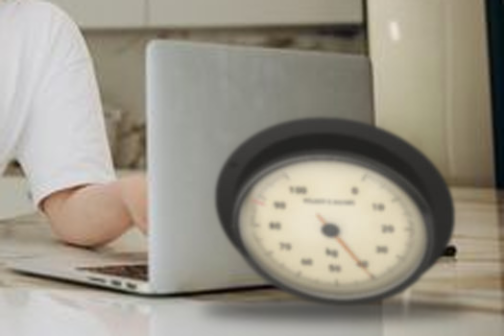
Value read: 40 kg
